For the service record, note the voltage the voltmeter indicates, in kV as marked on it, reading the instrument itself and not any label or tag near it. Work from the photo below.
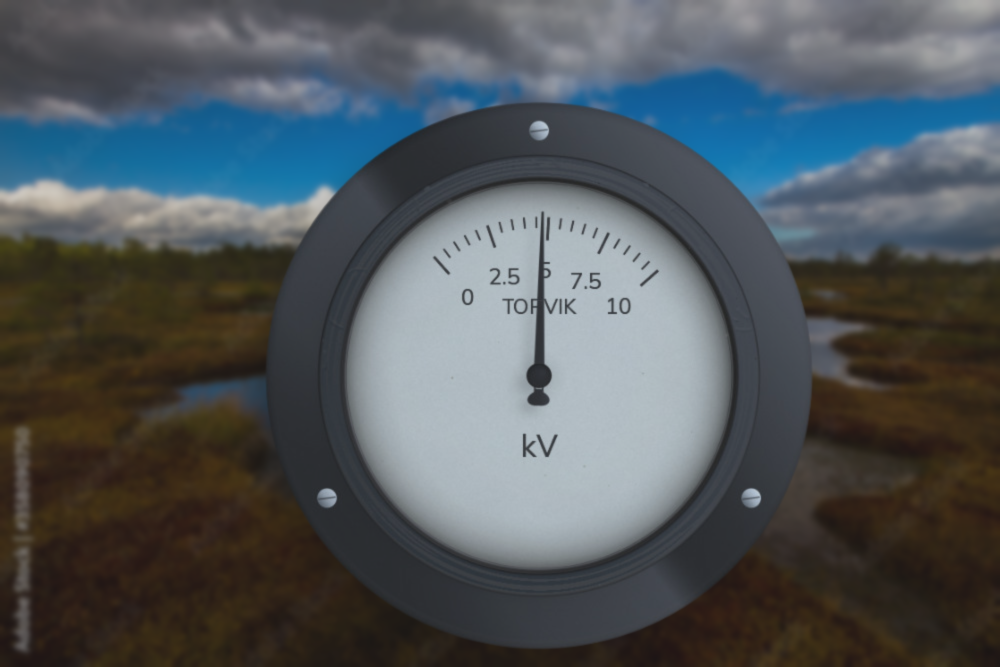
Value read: 4.75 kV
